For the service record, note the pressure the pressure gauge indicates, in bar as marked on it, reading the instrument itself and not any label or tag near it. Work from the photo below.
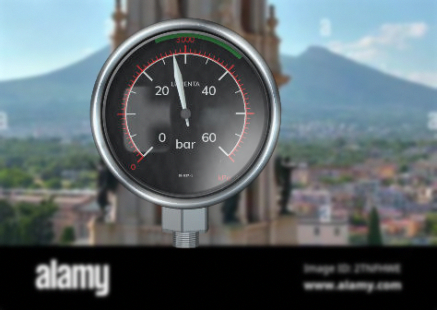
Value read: 27.5 bar
